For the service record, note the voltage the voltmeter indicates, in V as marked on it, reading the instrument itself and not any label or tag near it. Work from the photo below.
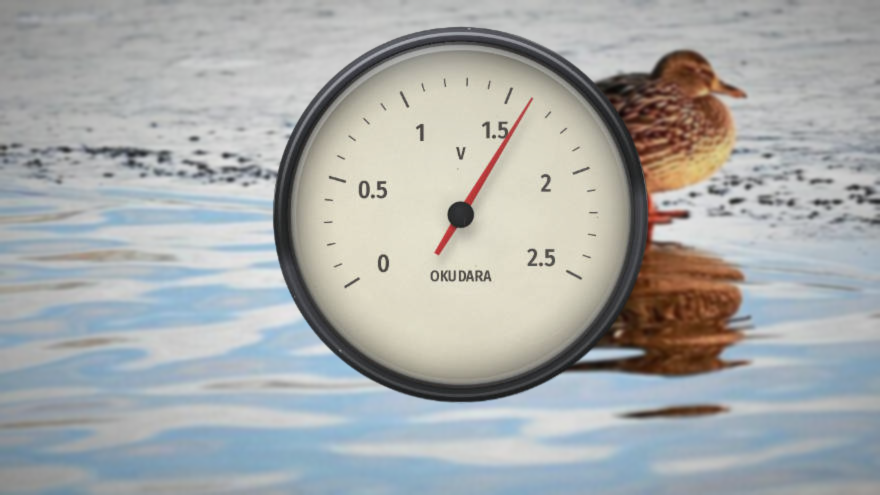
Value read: 1.6 V
